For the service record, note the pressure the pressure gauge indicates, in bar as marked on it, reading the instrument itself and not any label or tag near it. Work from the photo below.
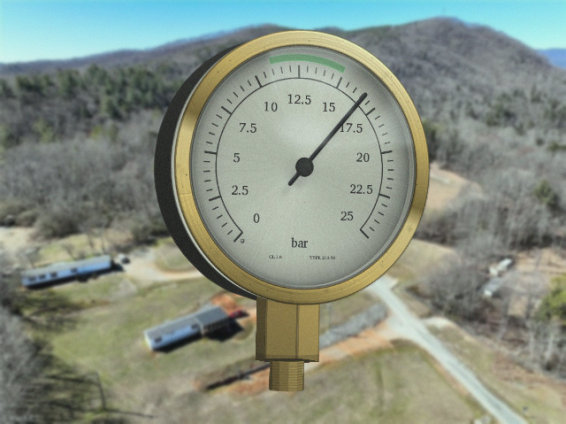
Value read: 16.5 bar
